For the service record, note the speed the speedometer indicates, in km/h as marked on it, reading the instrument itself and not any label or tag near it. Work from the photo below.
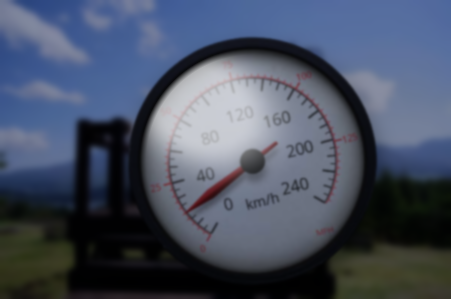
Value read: 20 km/h
